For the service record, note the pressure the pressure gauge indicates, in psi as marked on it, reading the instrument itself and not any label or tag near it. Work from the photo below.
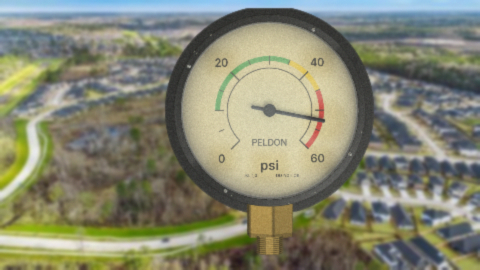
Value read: 52.5 psi
